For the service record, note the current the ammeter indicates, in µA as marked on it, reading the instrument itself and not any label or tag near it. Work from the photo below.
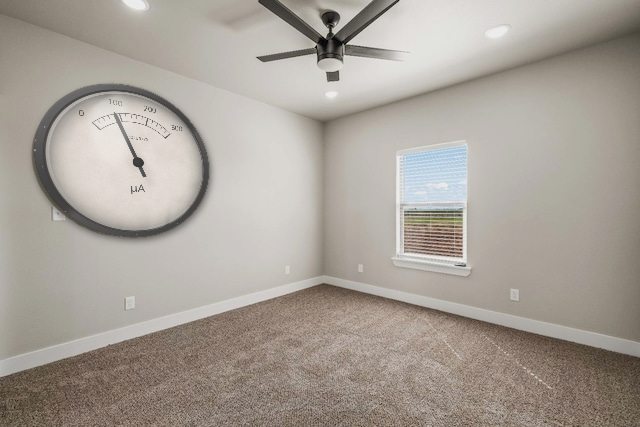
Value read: 80 µA
